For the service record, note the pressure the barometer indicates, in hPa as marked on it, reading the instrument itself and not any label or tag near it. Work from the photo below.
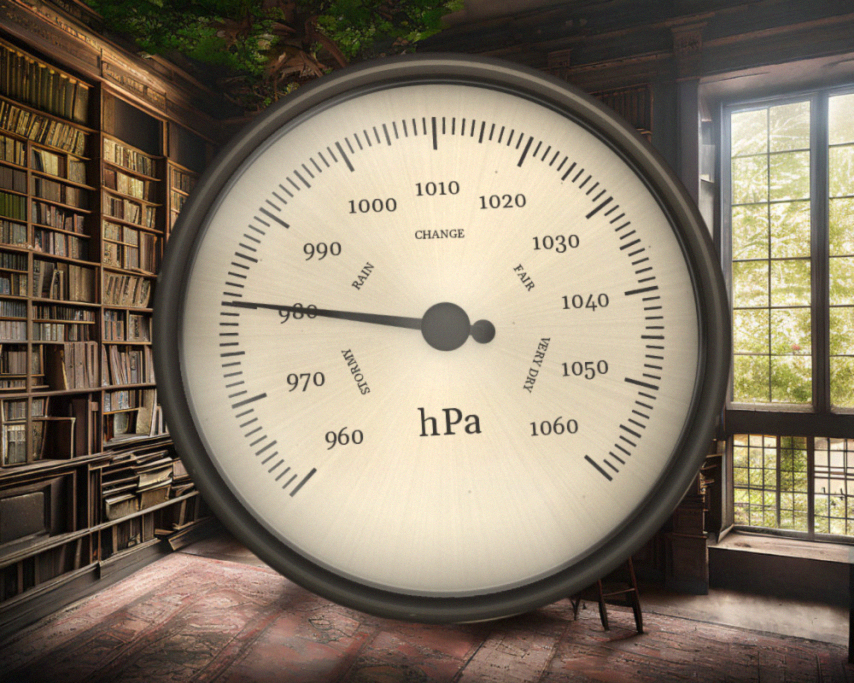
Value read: 980 hPa
